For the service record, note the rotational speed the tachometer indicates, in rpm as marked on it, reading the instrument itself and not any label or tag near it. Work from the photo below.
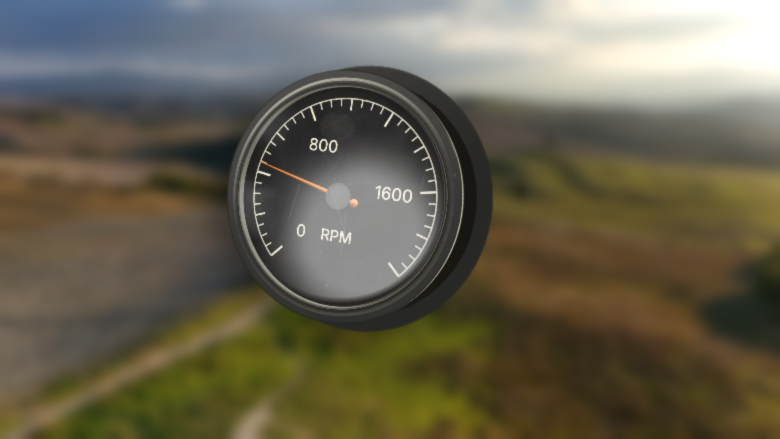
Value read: 450 rpm
